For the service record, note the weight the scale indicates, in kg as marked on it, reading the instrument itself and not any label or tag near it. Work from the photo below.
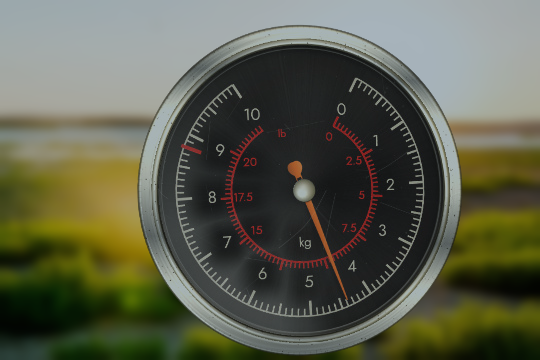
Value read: 4.4 kg
